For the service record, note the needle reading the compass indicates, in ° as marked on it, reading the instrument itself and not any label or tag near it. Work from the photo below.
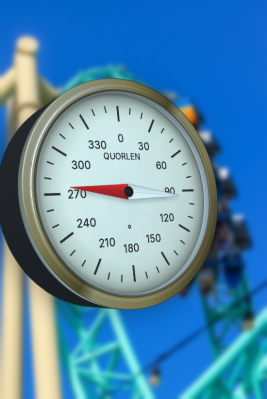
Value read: 275 °
